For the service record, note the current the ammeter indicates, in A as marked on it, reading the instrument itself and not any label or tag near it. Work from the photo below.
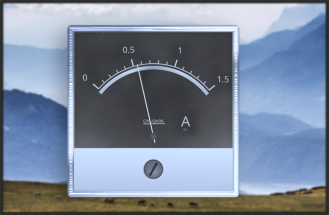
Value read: 0.55 A
